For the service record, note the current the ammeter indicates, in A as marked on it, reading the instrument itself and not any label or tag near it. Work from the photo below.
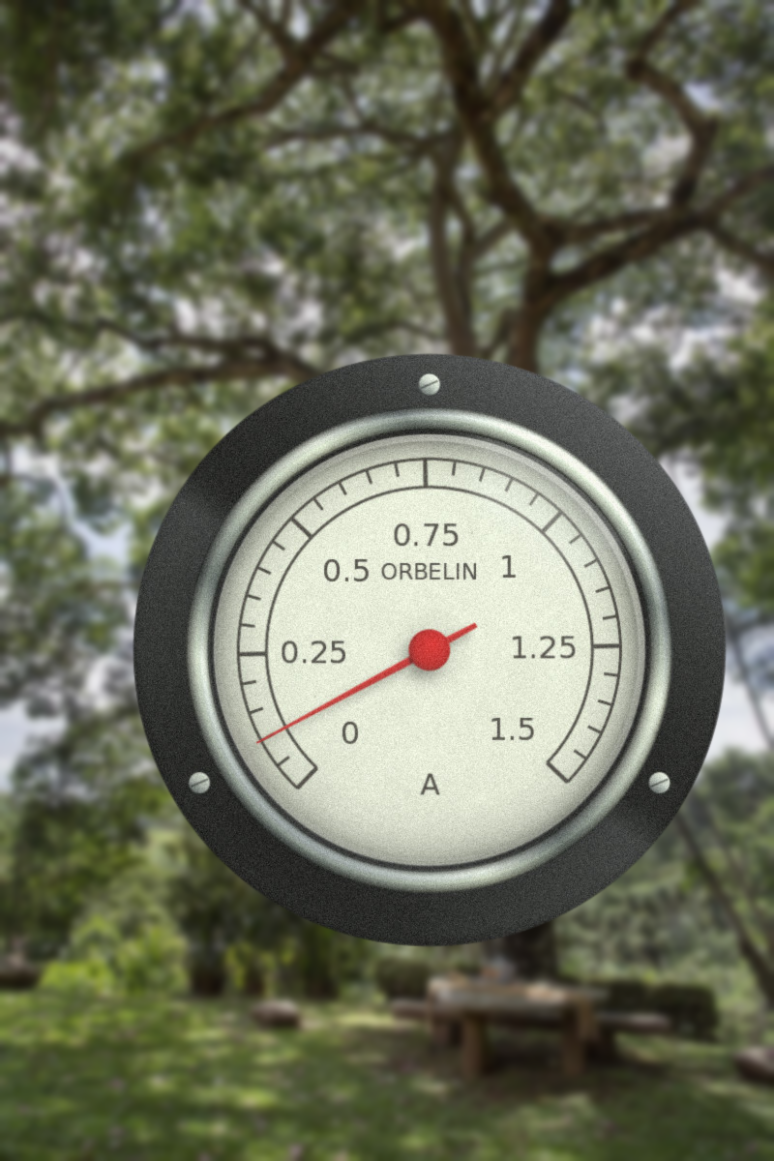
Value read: 0.1 A
